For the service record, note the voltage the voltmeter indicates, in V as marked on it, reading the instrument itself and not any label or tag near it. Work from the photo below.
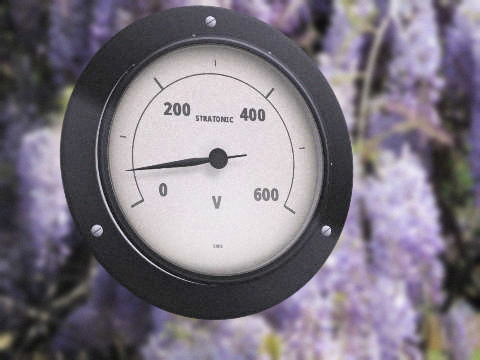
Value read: 50 V
